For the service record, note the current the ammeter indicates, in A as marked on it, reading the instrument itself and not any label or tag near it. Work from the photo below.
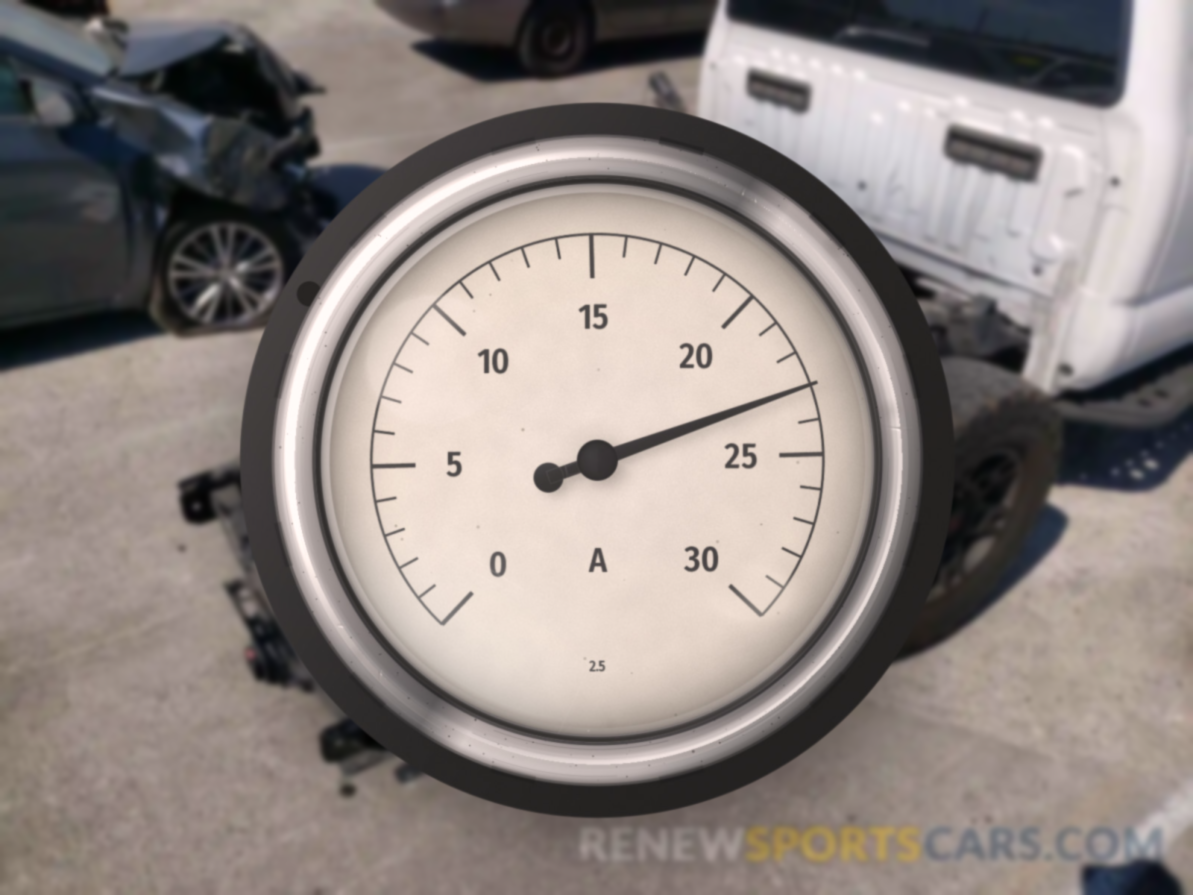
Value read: 23 A
